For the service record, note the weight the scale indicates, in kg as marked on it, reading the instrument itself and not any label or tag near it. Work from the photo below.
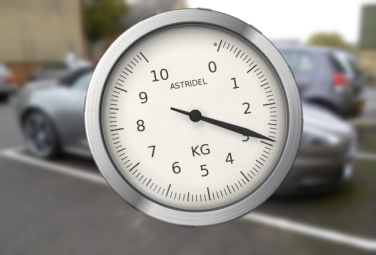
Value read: 2.9 kg
